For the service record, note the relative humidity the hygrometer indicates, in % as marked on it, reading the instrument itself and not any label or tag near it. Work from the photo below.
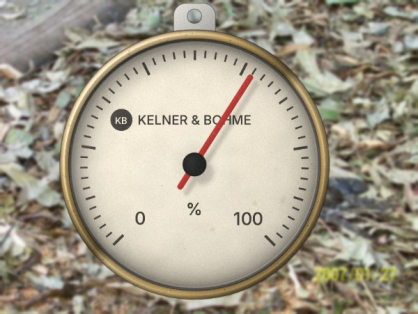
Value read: 62 %
